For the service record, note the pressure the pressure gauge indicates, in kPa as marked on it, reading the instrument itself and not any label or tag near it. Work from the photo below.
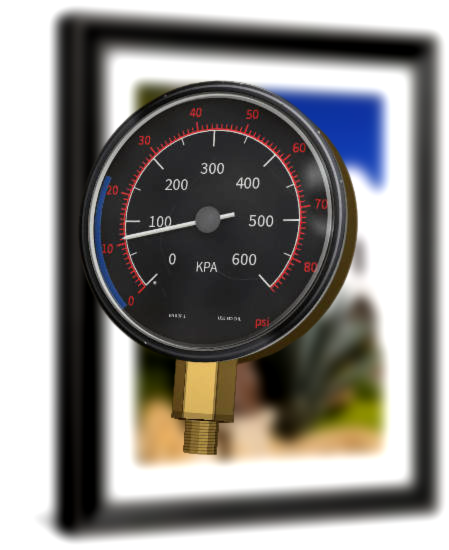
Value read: 75 kPa
